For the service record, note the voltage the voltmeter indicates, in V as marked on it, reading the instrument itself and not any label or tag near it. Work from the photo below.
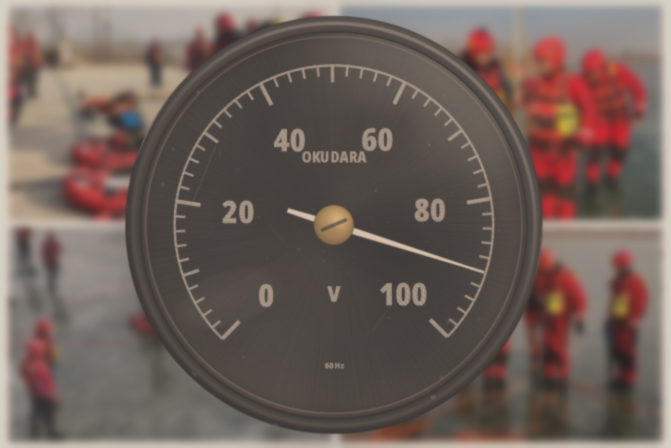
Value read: 90 V
